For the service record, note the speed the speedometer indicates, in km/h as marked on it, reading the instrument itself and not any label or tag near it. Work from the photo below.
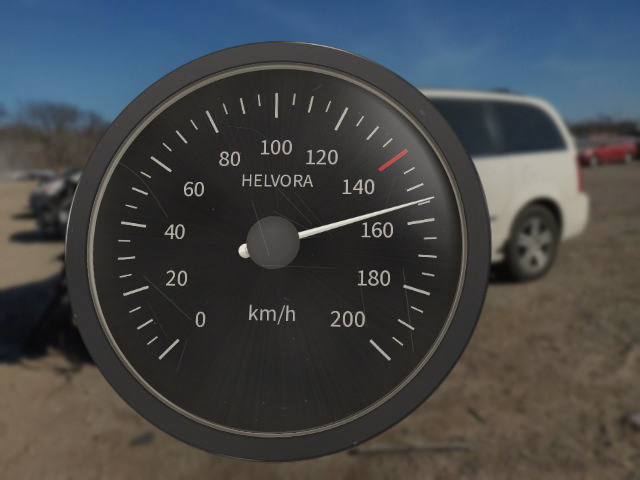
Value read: 155 km/h
